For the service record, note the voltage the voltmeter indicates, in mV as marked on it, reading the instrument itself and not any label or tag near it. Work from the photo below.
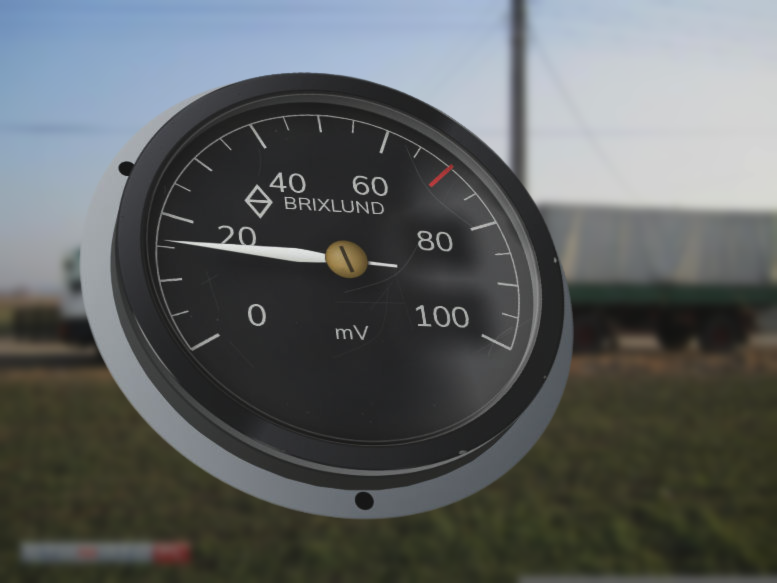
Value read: 15 mV
